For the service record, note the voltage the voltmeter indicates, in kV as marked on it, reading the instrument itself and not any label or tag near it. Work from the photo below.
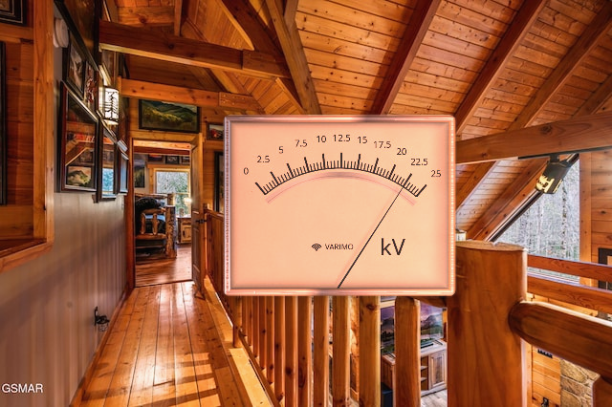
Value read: 22.5 kV
